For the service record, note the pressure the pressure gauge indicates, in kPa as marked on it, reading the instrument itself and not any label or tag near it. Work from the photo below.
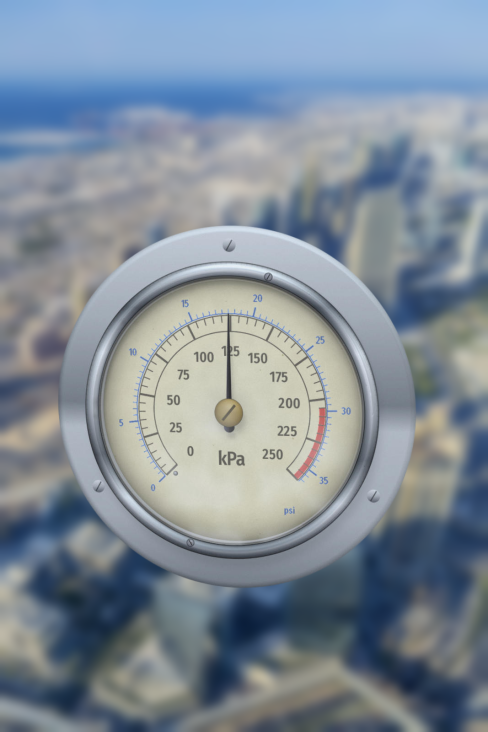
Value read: 125 kPa
